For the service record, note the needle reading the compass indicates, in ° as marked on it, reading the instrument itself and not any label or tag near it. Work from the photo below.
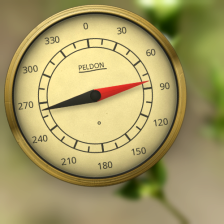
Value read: 82.5 °
